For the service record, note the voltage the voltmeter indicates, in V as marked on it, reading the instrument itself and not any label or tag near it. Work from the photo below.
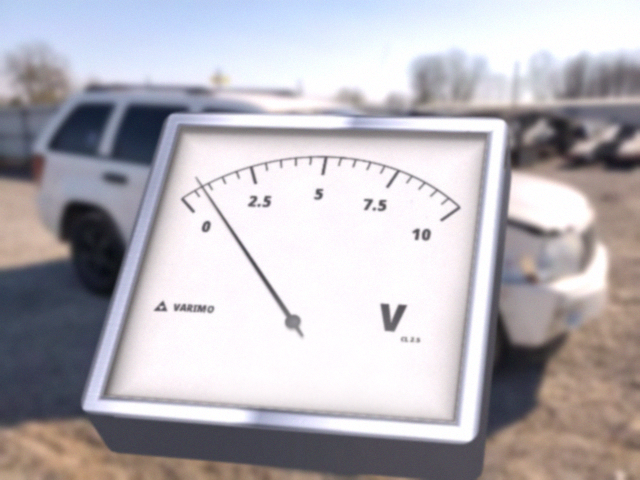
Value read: 0.75 V
